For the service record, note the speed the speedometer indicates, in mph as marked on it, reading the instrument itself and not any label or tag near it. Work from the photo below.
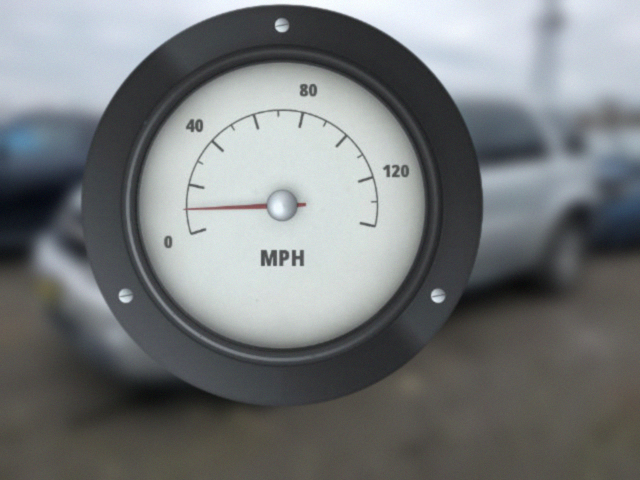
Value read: 10 mph
